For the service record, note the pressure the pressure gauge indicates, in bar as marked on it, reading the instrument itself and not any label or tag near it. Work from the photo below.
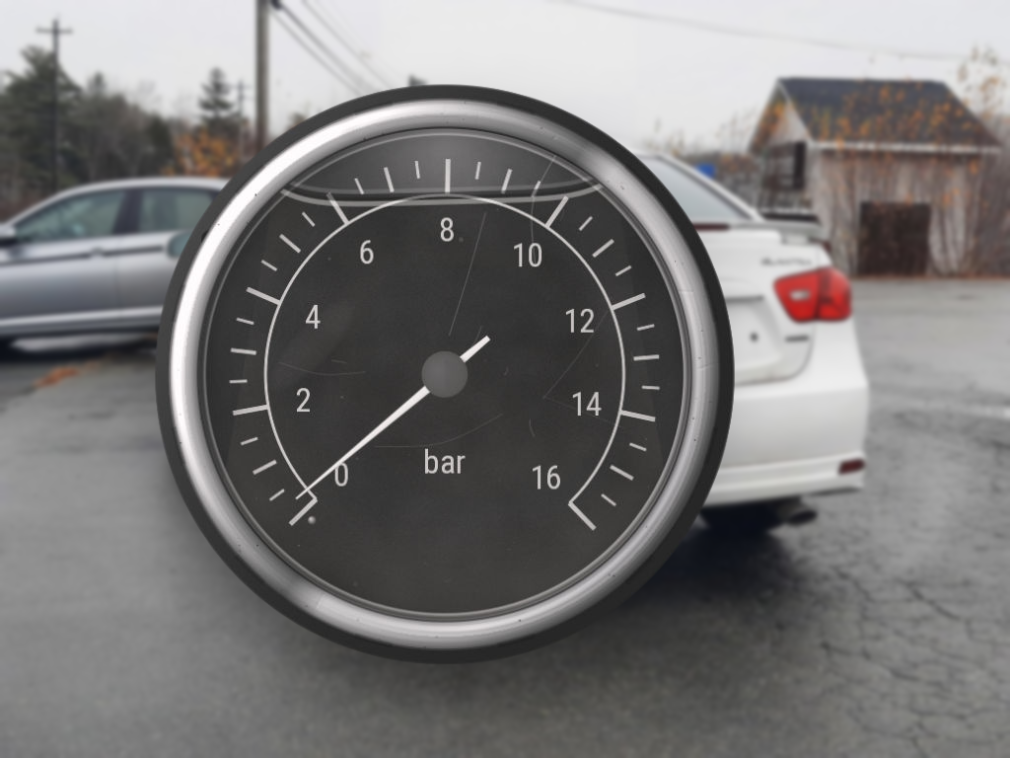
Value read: 0.25 bar
